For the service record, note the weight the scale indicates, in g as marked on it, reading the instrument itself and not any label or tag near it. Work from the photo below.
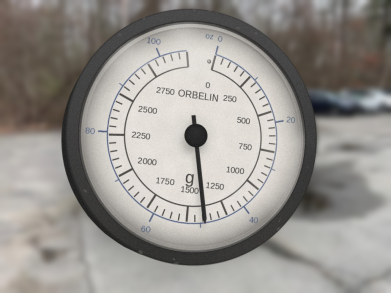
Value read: 1400 g
